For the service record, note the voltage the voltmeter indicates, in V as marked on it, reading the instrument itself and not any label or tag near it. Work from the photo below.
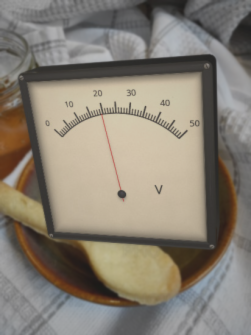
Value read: 20 V
